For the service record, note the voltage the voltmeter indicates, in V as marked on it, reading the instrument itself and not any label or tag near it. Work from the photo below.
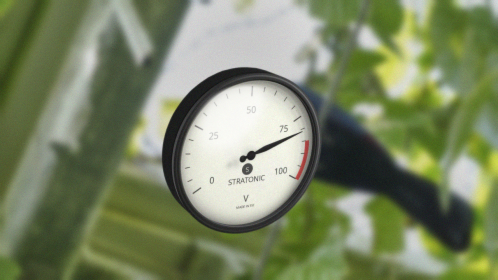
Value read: 80 V
